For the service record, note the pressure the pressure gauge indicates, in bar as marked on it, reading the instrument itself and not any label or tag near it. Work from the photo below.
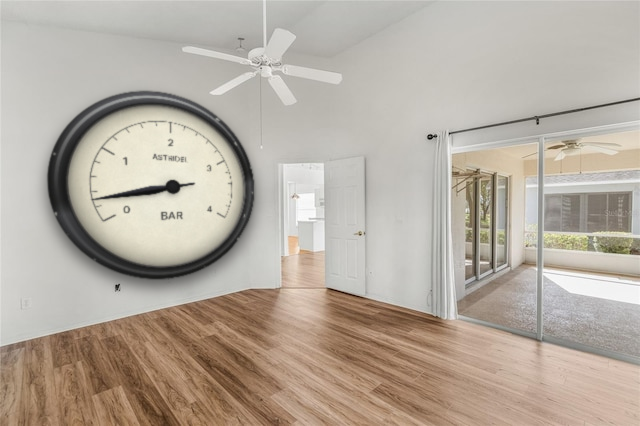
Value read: 0.3 bar
